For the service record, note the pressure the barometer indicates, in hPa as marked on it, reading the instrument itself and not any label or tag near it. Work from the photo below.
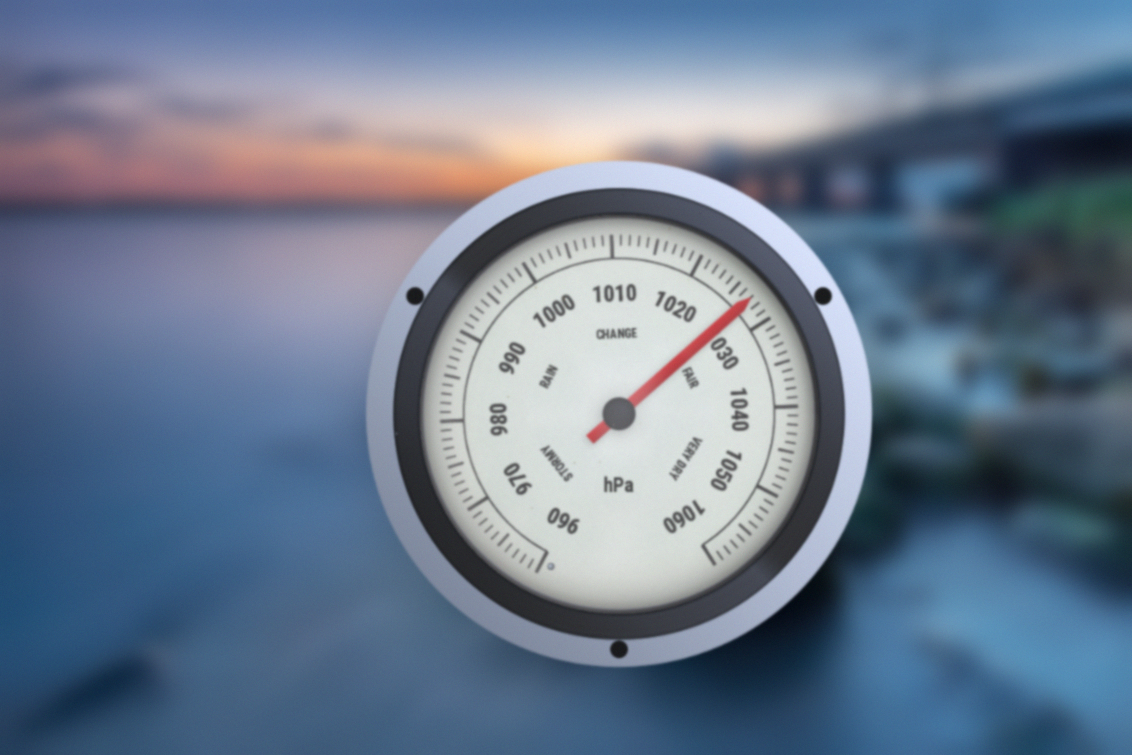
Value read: 1027 hPa
